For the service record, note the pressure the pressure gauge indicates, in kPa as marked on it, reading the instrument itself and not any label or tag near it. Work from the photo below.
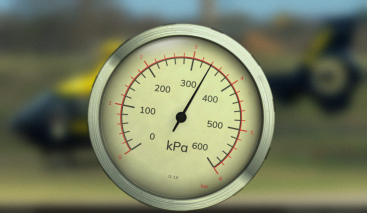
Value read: 340 kPa
